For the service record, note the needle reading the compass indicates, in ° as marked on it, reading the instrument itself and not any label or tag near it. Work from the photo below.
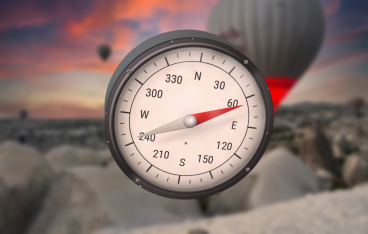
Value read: 65 °
